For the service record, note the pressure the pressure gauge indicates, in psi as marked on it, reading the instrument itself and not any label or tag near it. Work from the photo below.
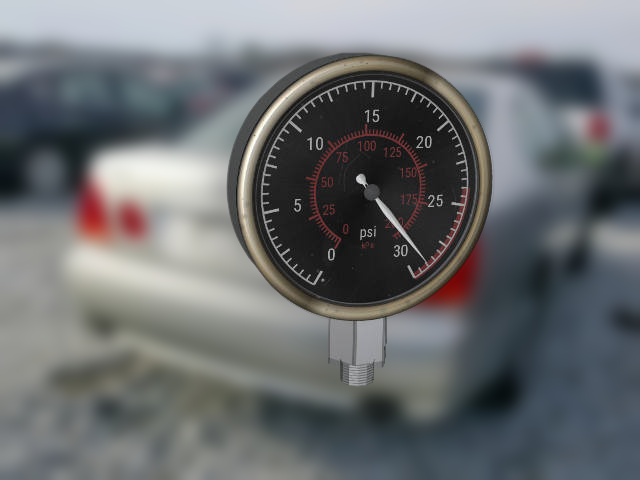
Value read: 29 psi
